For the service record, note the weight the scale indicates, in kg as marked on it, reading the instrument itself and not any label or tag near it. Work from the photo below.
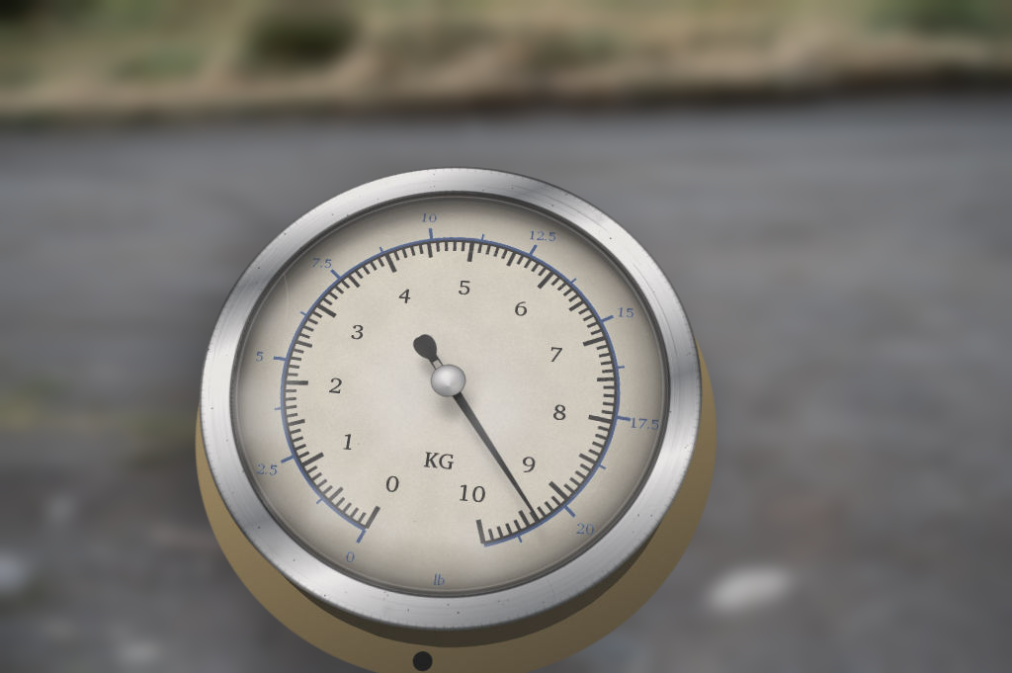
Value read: 9.4 kg
